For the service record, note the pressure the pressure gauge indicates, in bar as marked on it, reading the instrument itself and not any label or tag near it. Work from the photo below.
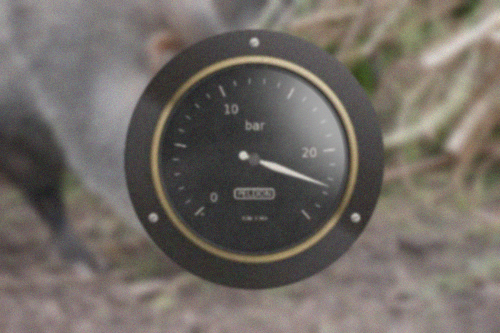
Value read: 22.5 bar
